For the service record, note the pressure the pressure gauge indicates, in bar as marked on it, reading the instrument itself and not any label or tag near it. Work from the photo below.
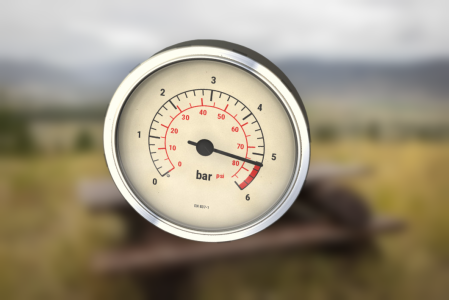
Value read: 5.2 bar
